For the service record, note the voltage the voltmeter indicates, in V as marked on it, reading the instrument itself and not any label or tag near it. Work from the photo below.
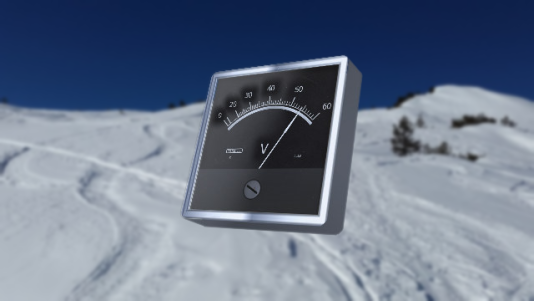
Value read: 55 V
